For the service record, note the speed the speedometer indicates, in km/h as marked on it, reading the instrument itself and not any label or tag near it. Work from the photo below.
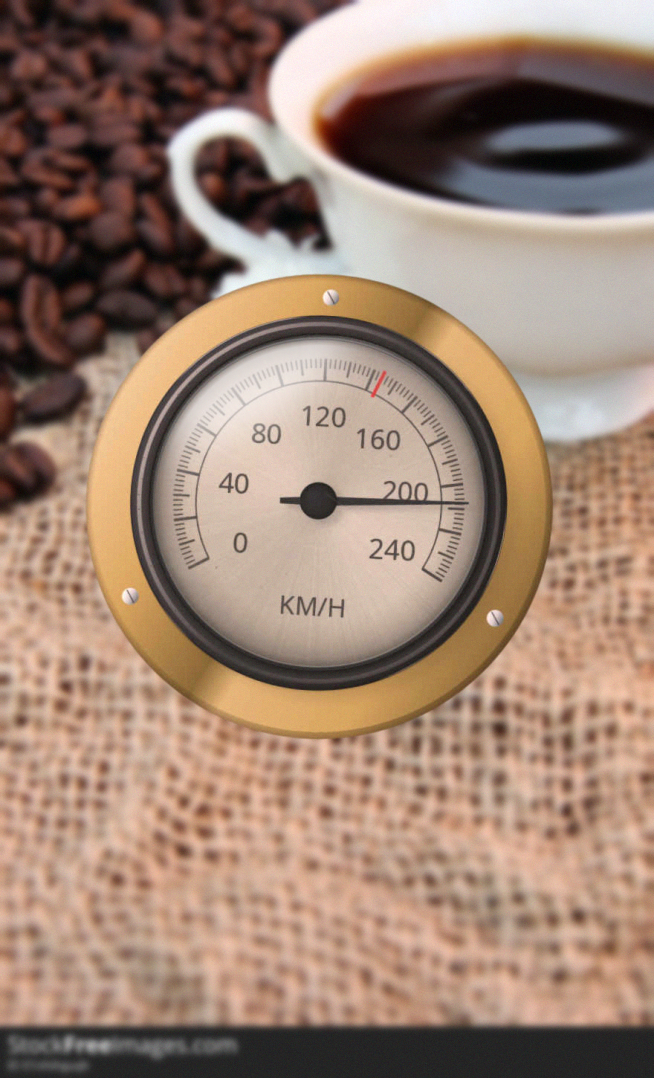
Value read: 208 km/h
